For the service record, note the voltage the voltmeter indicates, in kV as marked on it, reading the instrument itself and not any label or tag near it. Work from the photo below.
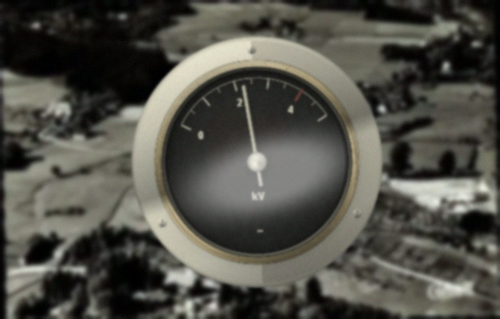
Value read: 2.25 kV
